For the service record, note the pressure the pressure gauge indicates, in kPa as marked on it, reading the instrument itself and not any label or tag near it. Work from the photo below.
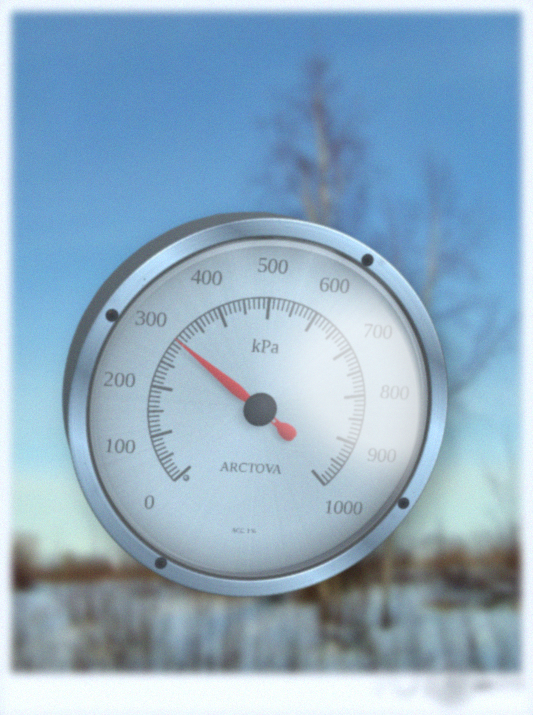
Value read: 300 kPa
